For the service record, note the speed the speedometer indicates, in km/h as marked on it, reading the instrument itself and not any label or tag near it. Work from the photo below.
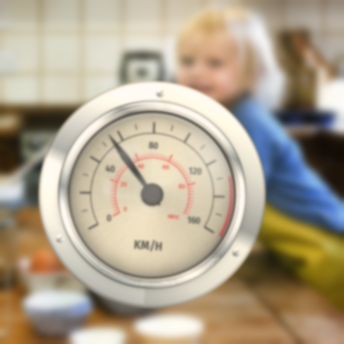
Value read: 55 km/h
